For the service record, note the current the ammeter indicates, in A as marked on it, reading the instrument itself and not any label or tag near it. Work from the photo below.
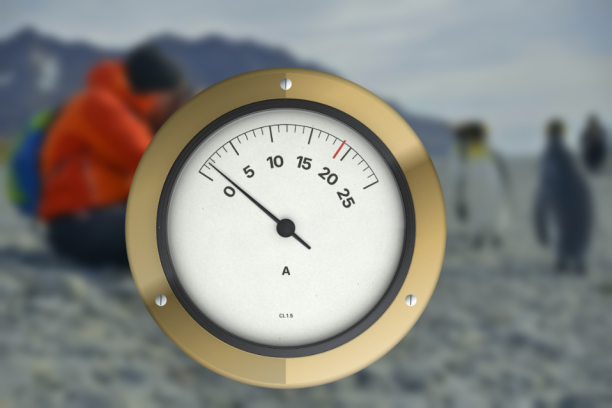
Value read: 1.5 A
